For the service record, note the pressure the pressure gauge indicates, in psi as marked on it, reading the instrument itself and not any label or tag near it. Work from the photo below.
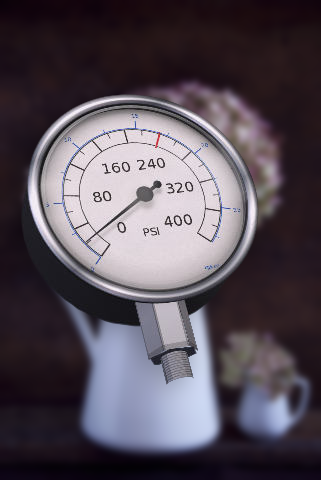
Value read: 20 psi
